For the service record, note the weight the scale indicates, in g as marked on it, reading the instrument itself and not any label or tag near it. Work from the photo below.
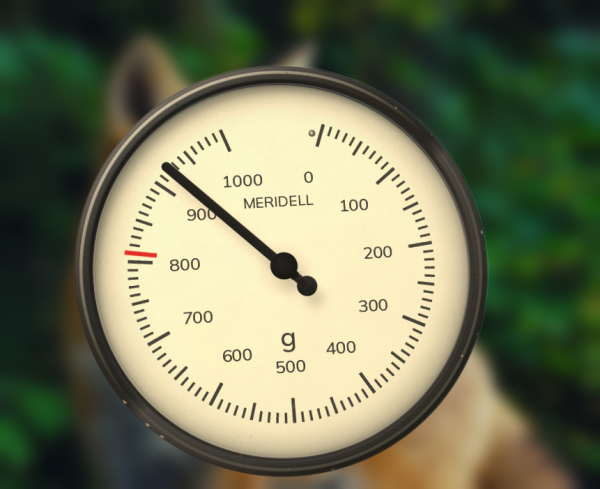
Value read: 920 g
